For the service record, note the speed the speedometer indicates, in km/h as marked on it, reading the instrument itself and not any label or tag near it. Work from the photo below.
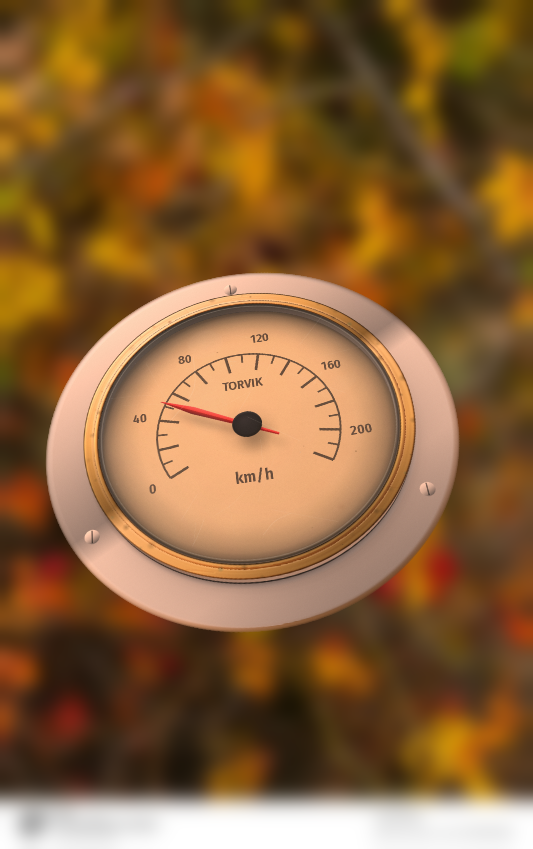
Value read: 50 km/h
